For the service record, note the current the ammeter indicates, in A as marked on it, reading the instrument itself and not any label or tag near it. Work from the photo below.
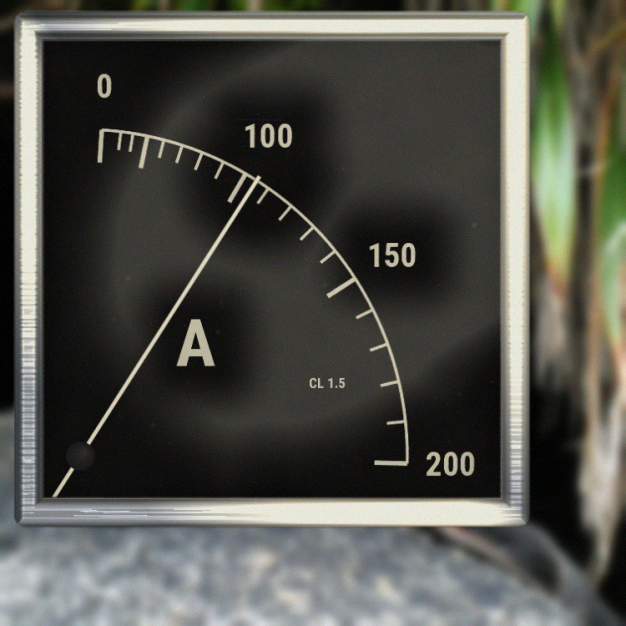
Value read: 105 A
